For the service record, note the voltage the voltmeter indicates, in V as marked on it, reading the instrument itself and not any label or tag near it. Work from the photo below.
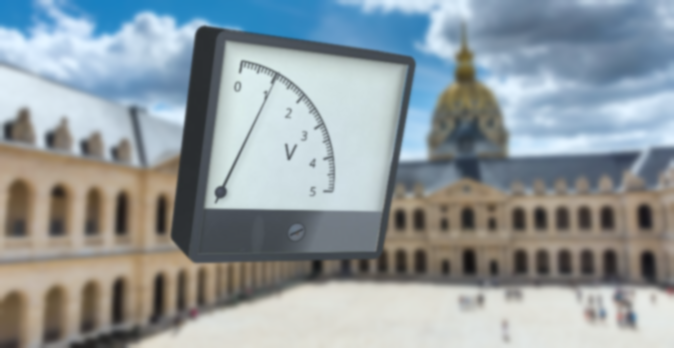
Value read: 1 V
